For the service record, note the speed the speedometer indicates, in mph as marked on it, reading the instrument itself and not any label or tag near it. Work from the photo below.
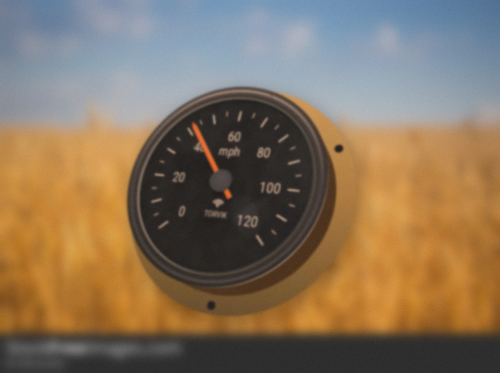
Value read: 42.5 mph
